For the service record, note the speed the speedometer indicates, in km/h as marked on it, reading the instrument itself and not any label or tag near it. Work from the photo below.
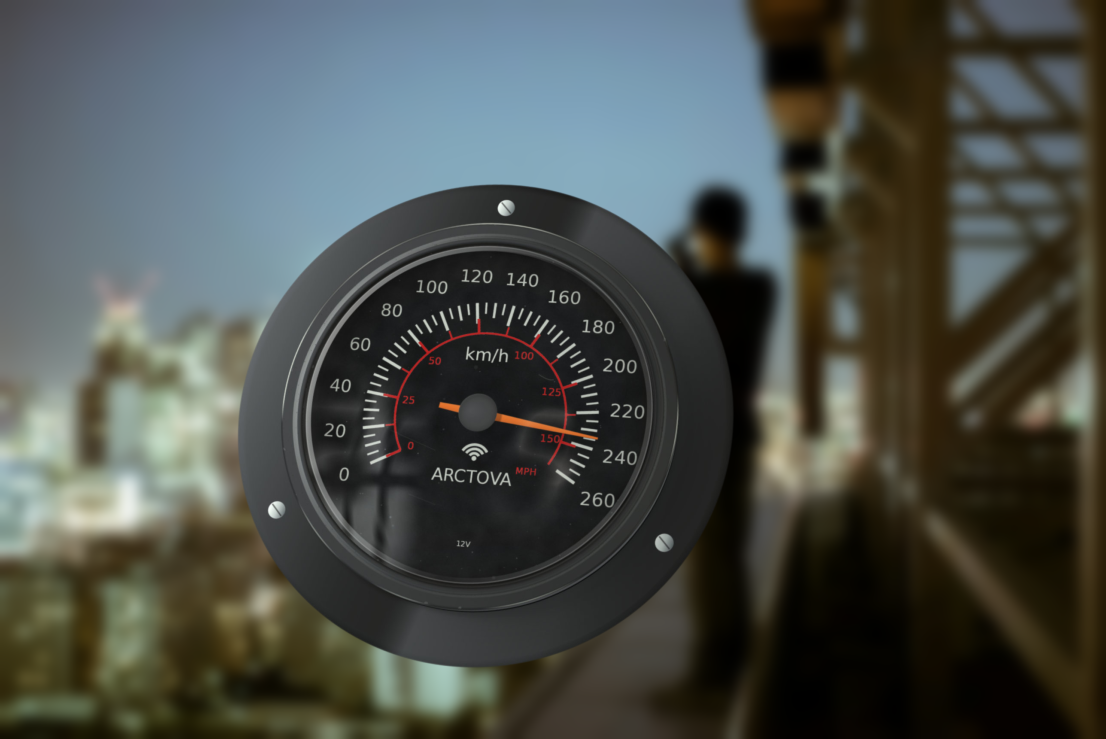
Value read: 235 km/h
